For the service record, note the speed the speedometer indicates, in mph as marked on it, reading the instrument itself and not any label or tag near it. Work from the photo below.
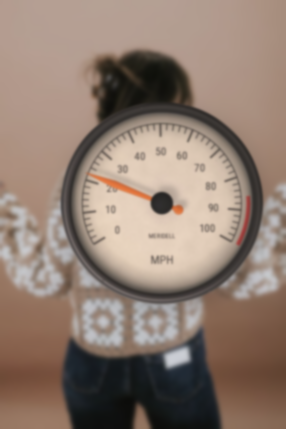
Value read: 22 mph
